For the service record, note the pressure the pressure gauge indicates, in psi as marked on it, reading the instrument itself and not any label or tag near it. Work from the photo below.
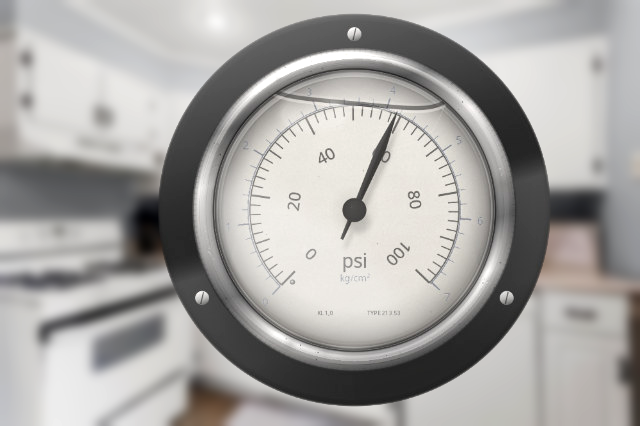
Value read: 59 psi
